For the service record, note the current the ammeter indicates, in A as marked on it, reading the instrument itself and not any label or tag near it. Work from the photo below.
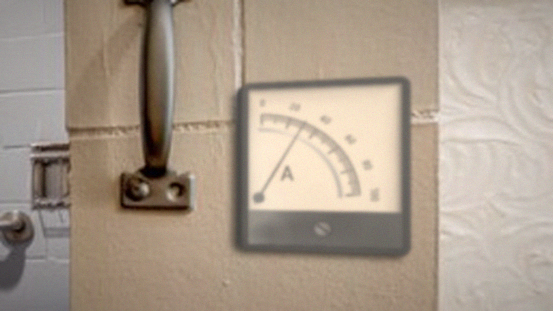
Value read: 30 A
